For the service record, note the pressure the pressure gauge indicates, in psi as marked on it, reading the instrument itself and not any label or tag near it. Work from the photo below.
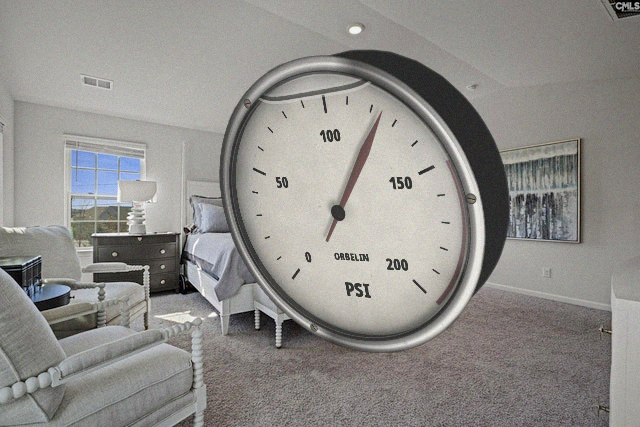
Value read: 125 psi
